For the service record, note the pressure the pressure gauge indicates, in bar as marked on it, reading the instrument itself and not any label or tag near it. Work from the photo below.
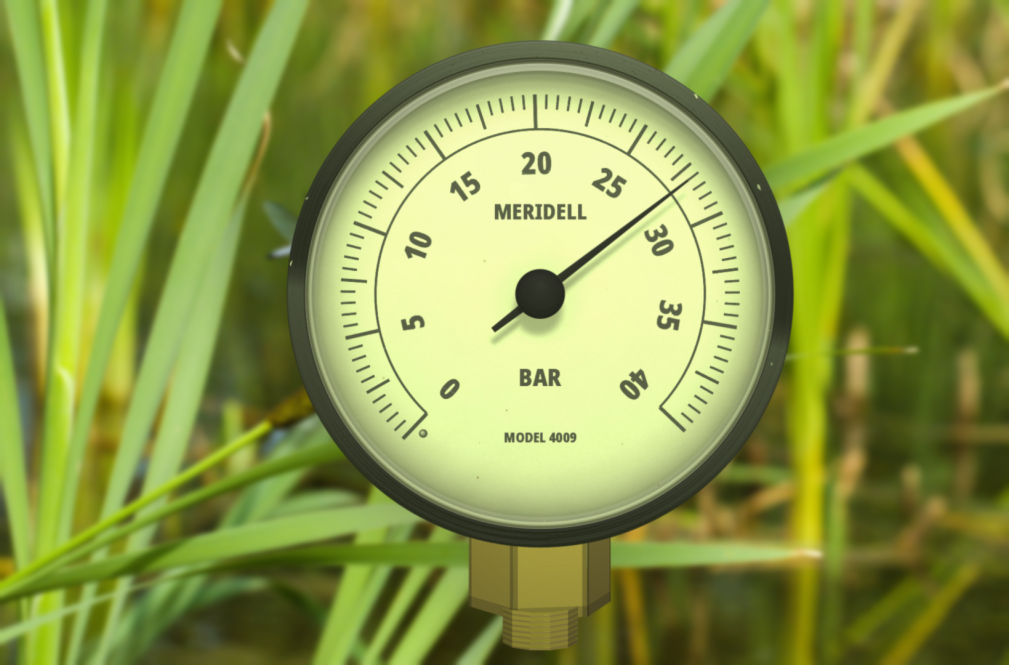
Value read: 28 bar
